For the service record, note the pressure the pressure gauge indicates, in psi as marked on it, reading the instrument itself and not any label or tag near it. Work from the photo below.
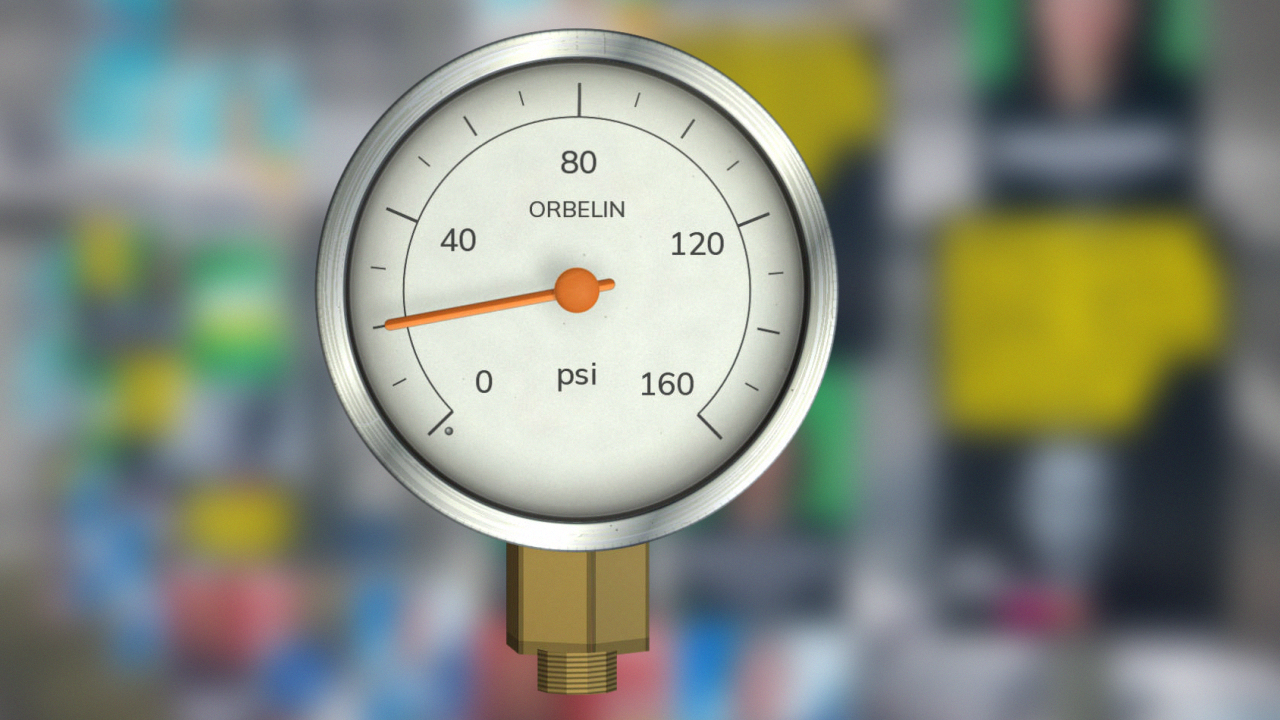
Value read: 20 psi
